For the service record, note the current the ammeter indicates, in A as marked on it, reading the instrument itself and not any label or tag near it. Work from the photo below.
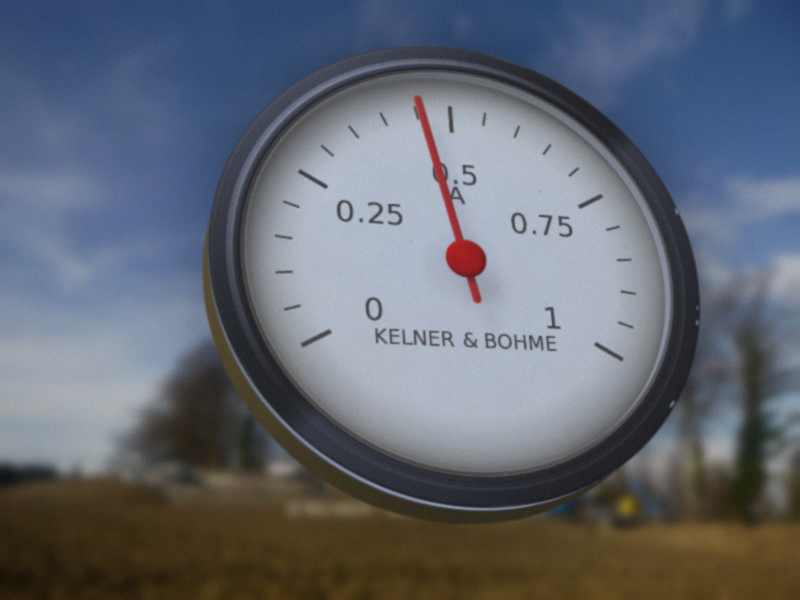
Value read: 0.45 A
